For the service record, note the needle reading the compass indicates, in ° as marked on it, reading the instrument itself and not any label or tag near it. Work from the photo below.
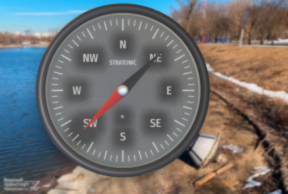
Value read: 225 °
